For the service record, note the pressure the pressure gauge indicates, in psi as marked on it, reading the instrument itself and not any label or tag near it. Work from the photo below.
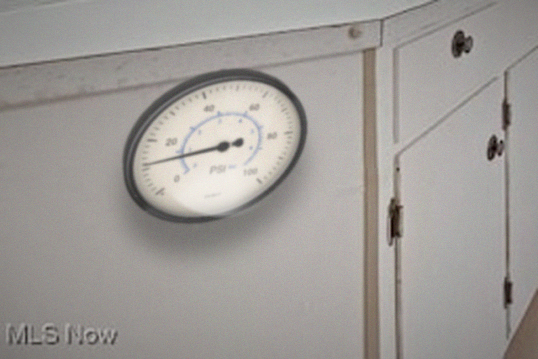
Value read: 12 psi
